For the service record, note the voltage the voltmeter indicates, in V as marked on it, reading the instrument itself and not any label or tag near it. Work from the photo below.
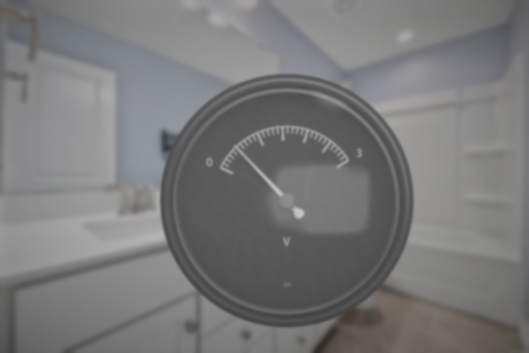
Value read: 0.5 V
